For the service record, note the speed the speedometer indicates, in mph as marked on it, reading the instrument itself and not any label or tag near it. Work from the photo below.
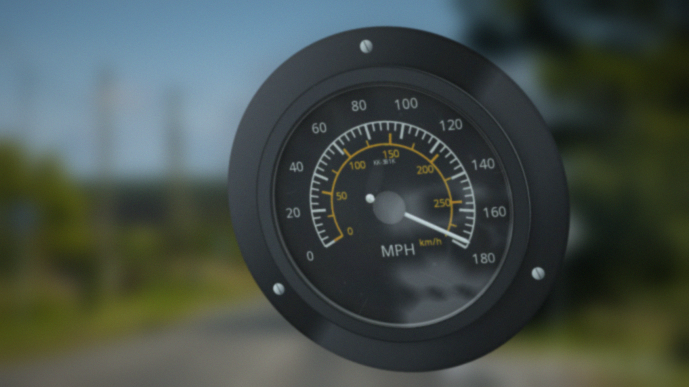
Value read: 176 mph
